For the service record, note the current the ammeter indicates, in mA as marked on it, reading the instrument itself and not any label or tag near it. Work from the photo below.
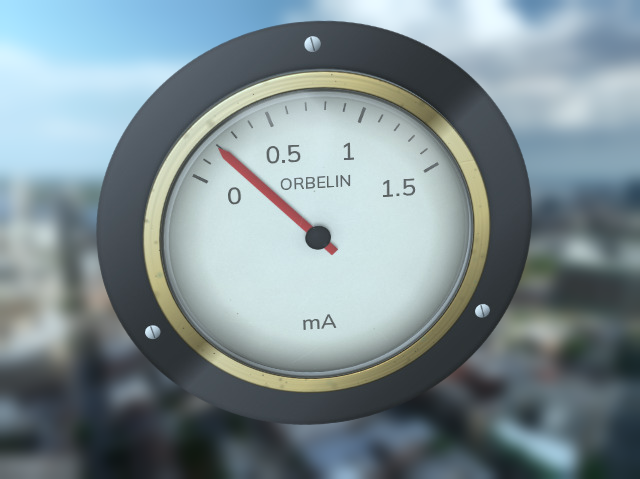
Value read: 0.2 mA
